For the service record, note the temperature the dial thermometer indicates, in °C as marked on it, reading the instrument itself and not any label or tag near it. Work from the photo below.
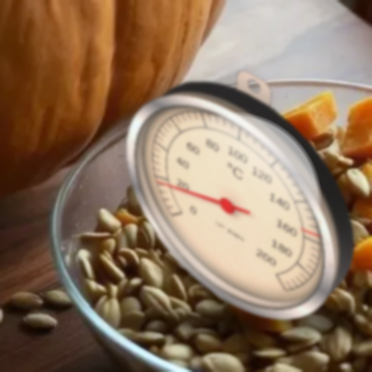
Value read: 20 °C
